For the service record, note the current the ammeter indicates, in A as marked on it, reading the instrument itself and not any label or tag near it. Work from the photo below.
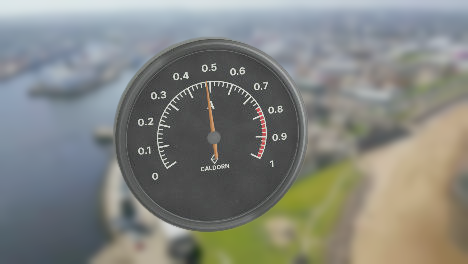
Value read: 0.48 A
